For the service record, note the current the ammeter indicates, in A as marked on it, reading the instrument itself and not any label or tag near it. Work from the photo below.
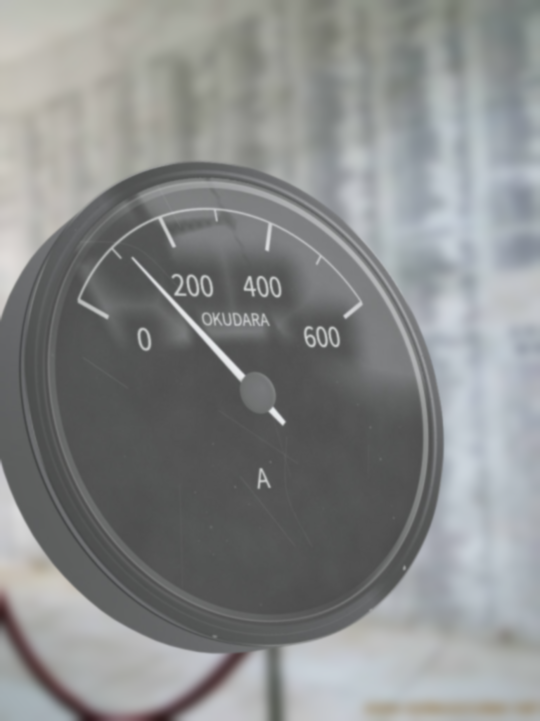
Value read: 100 A
